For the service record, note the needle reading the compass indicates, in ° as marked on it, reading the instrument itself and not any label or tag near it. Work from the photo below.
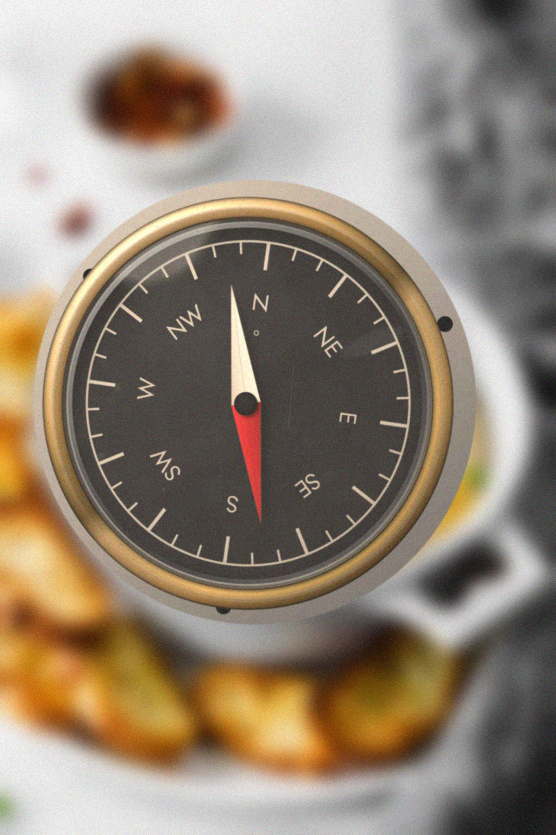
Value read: 165 °
